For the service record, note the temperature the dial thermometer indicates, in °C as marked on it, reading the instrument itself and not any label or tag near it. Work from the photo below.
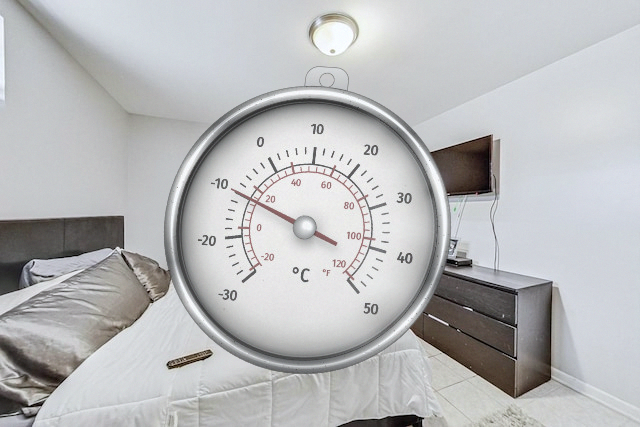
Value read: -10 °C
